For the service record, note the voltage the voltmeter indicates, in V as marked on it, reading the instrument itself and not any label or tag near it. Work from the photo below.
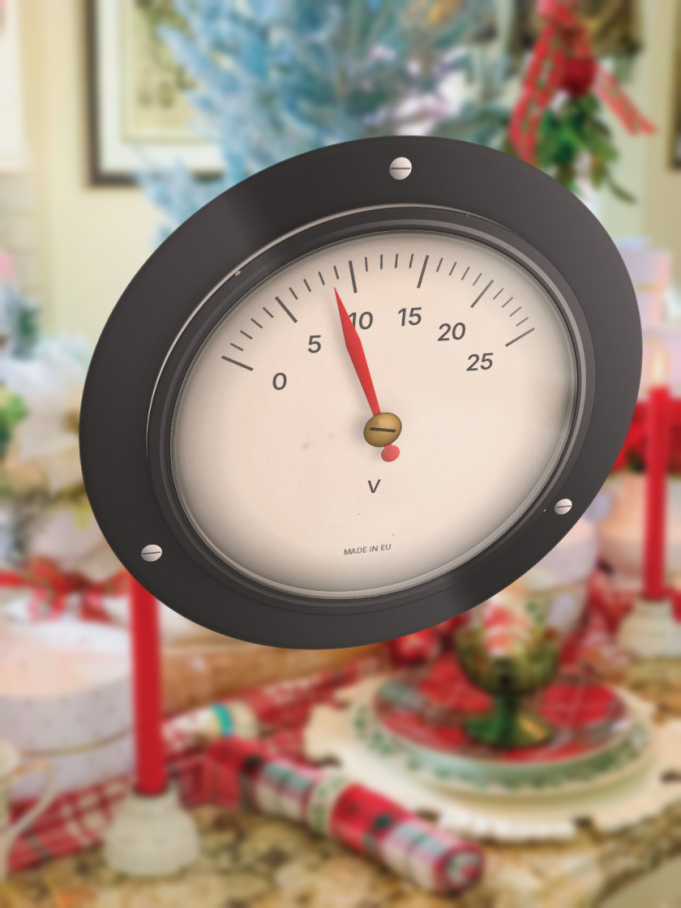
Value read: 8.5 V
